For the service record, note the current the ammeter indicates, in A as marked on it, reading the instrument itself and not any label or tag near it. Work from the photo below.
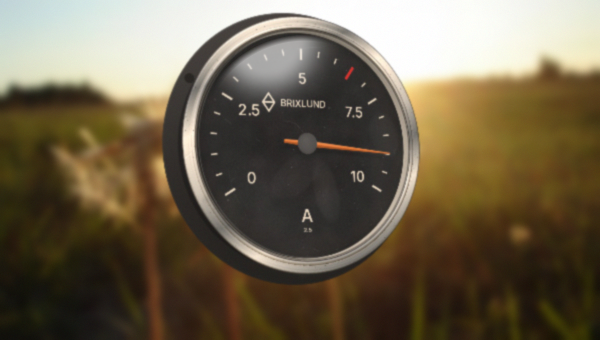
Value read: 9 A
